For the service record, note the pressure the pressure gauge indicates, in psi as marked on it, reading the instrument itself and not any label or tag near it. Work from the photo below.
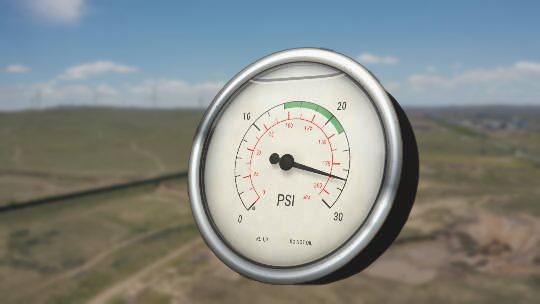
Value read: 27 psi
